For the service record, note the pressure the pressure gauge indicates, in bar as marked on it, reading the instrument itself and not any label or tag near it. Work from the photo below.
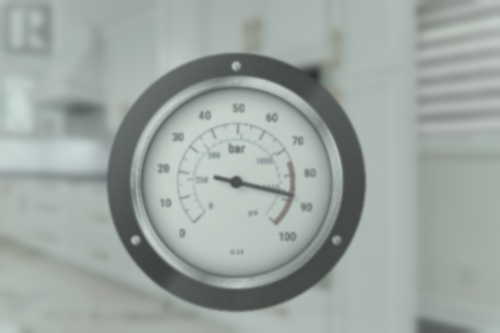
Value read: 87.5 bar
